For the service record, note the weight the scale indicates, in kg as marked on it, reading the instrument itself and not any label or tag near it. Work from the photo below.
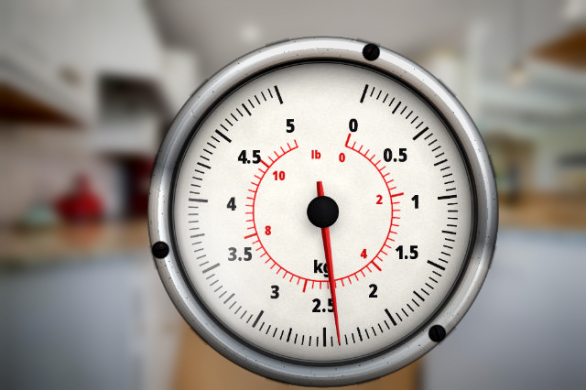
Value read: 2.4 kg
